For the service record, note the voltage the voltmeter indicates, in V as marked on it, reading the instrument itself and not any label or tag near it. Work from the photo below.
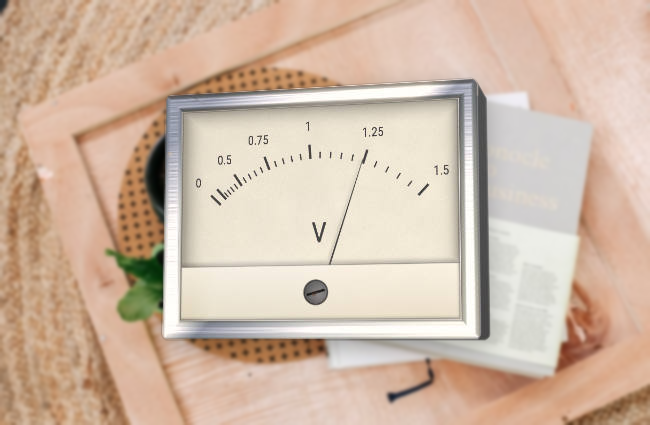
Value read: 1.25 V
